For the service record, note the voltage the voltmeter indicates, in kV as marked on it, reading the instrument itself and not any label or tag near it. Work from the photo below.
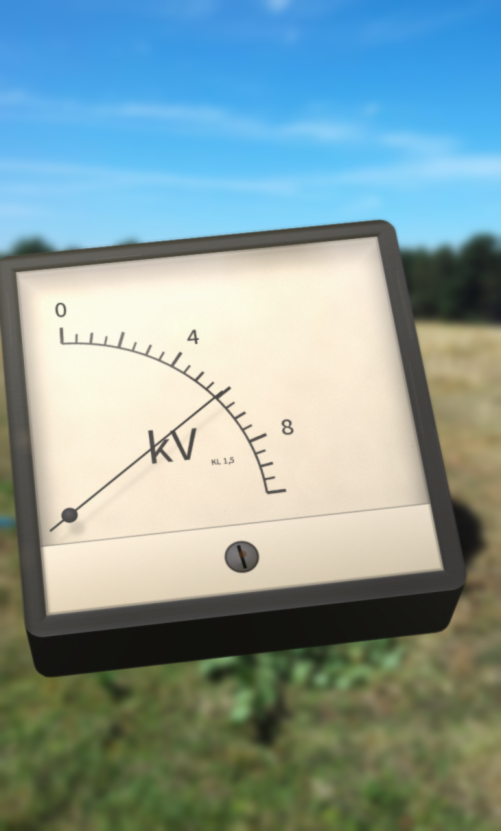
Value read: 6 kV
